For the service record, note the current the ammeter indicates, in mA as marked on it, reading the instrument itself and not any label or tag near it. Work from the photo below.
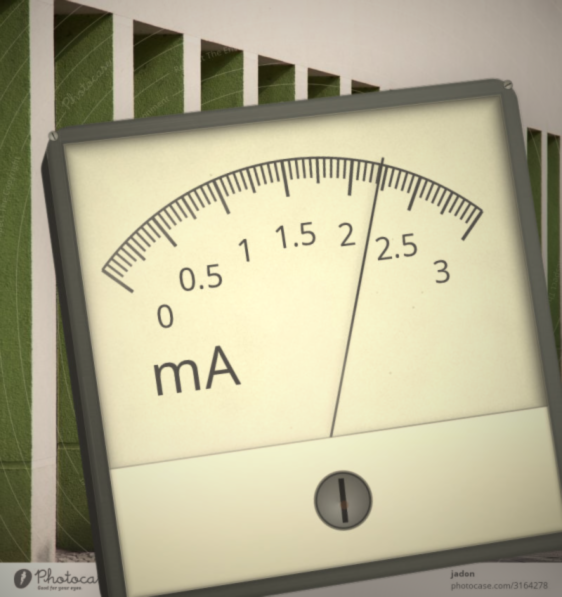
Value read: 2.2 mA
